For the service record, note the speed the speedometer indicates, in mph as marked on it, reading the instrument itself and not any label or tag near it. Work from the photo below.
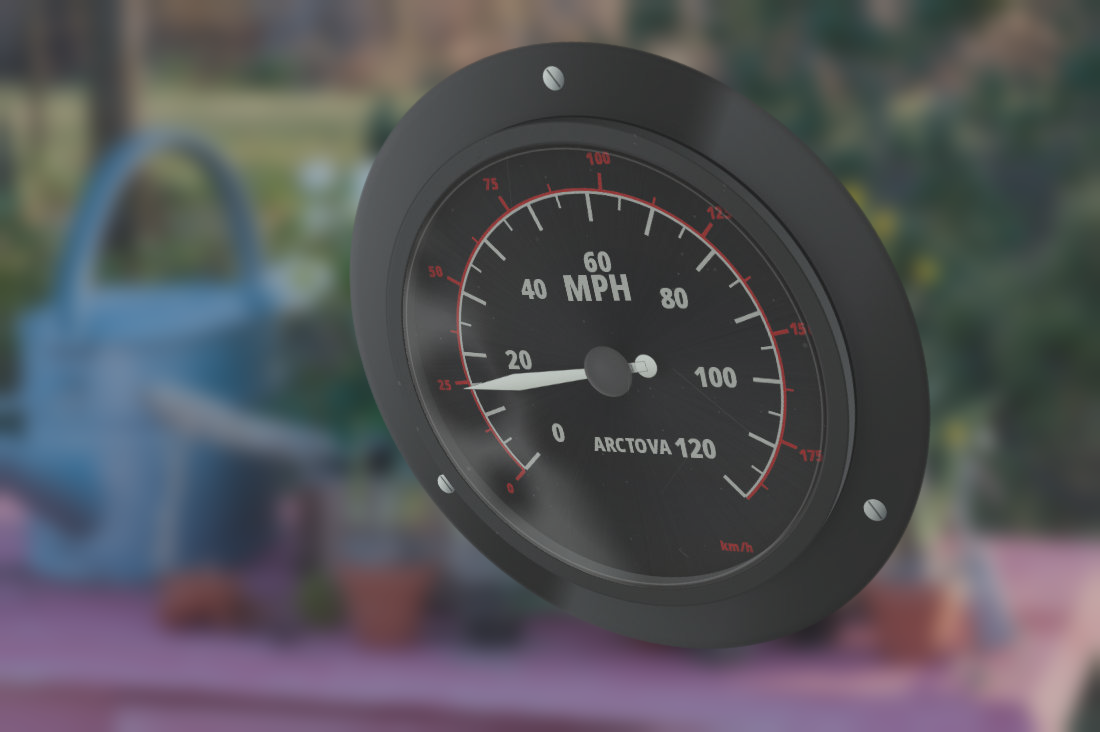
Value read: 15 mph
